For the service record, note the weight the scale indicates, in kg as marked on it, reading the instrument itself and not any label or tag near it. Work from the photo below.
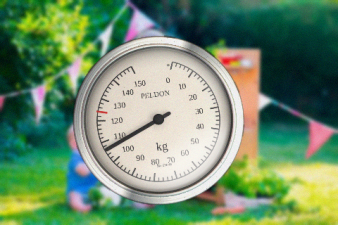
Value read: 106 kg
